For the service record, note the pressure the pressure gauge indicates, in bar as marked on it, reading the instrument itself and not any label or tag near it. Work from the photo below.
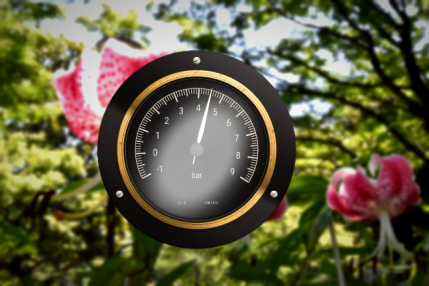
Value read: 4.5 bar
